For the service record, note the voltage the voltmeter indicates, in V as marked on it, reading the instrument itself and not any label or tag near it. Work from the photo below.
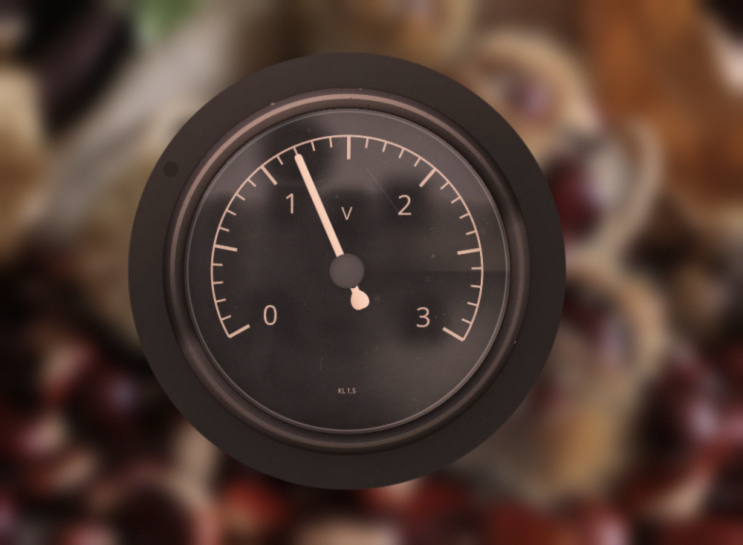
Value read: 1.2 V
